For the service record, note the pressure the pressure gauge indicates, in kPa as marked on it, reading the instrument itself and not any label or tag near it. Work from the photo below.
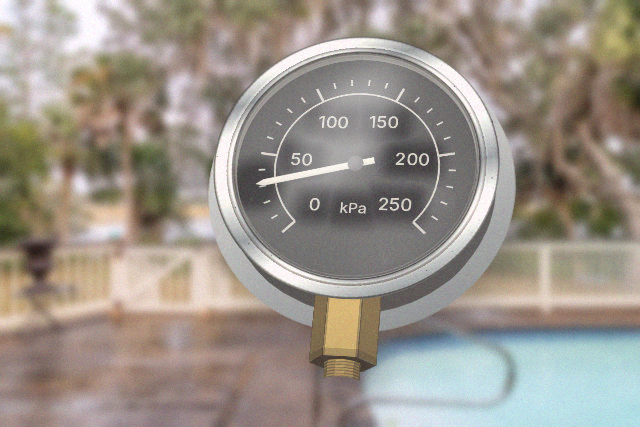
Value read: 30 kPa
